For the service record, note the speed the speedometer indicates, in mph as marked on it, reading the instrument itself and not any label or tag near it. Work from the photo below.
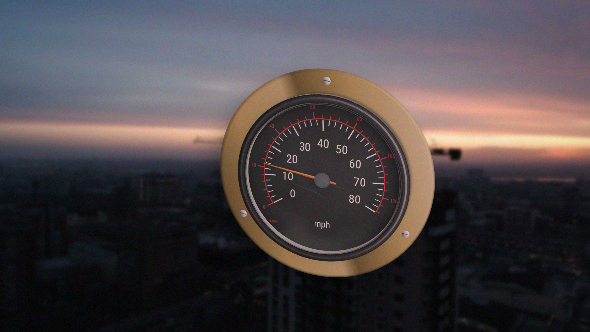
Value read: 14 mph
